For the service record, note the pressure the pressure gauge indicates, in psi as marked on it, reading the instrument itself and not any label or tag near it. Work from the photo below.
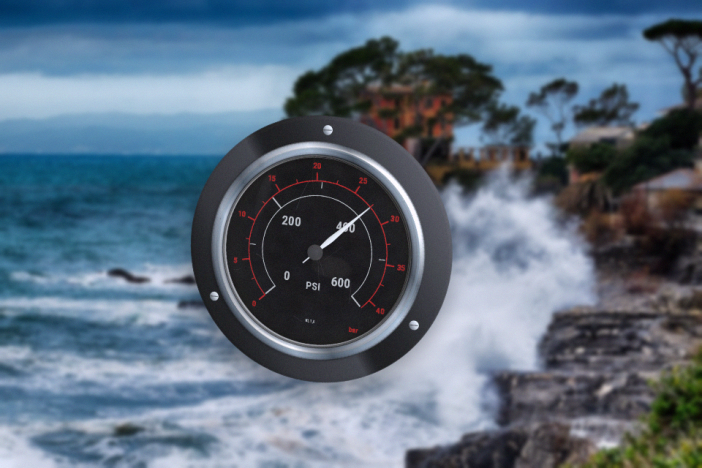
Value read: 400 psi
